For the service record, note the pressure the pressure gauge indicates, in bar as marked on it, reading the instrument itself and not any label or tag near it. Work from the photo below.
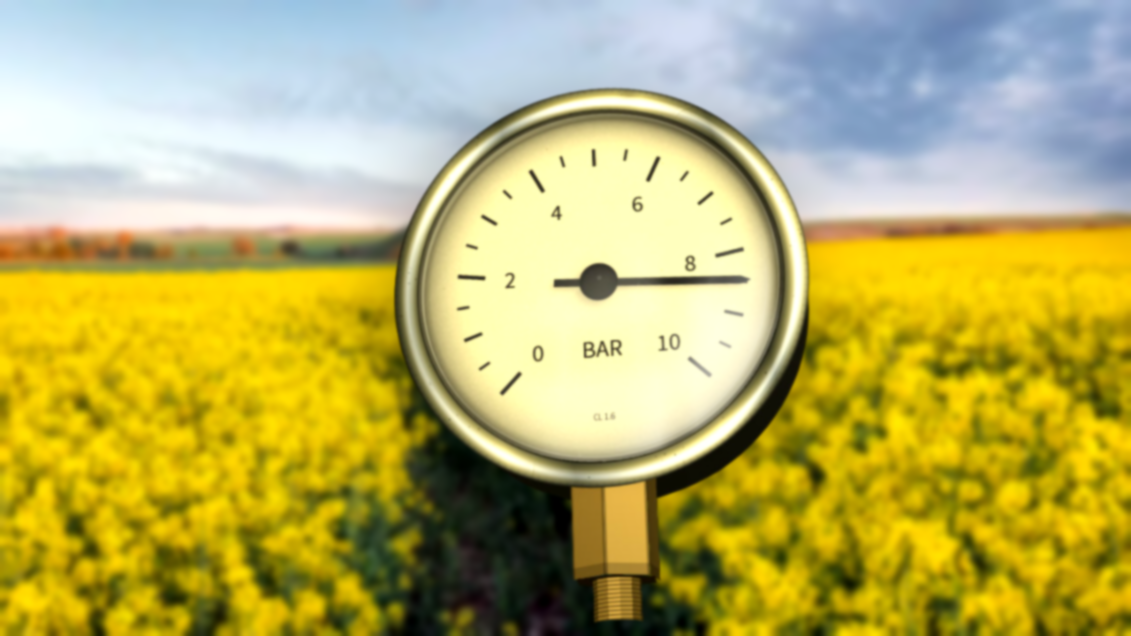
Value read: 8.5 bar
